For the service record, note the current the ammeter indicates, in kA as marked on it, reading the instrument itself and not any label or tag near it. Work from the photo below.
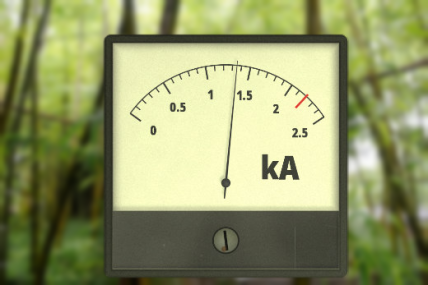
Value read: 1.35 kA
